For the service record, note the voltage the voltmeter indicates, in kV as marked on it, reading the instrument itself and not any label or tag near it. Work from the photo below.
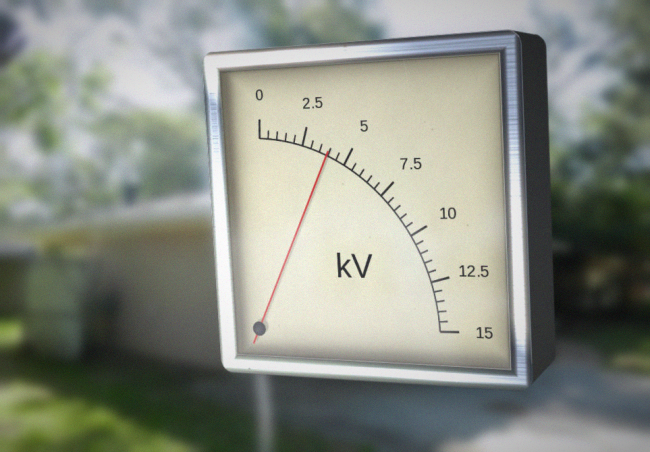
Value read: 4 kV
